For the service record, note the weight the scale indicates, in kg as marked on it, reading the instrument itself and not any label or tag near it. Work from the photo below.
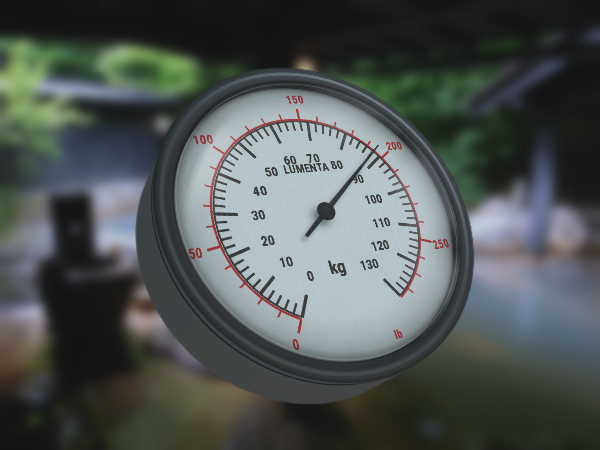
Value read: 88 kg
